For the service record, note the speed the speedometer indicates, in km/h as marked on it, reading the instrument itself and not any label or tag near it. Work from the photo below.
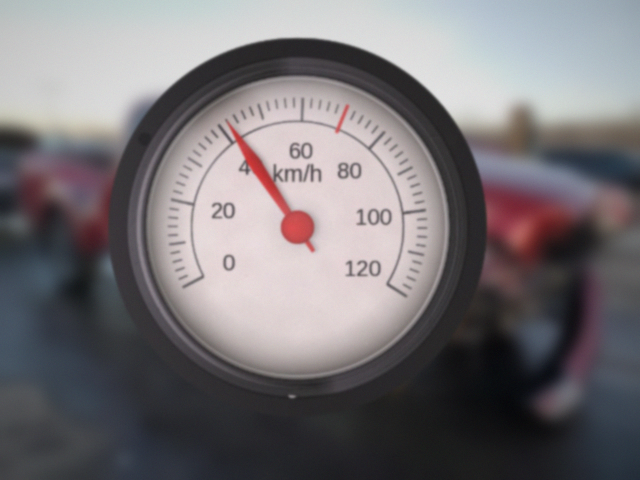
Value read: 42 km/h
